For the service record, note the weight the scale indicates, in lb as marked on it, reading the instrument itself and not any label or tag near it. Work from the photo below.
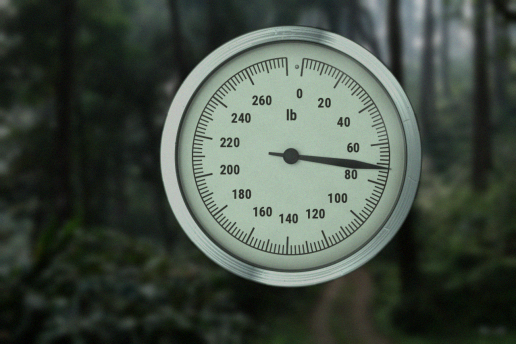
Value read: 72 lb
